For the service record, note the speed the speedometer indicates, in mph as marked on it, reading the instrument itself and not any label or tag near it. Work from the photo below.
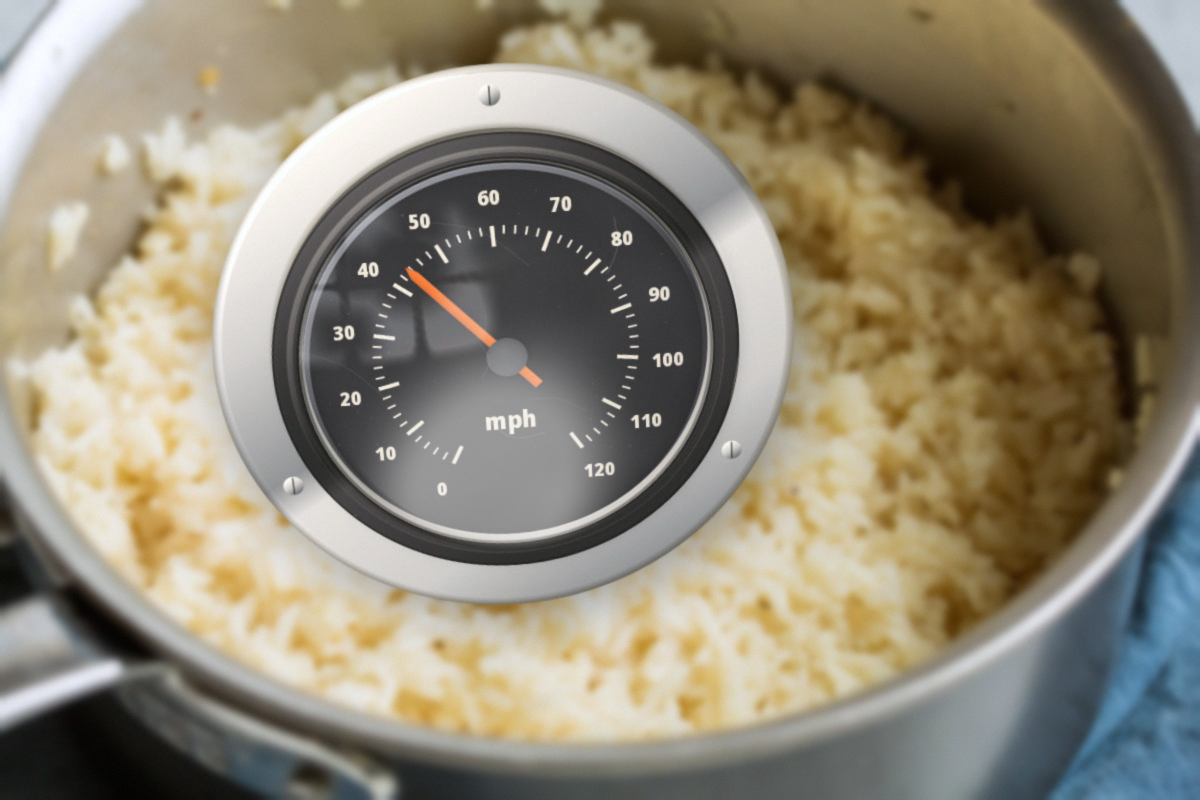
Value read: 44 mph
